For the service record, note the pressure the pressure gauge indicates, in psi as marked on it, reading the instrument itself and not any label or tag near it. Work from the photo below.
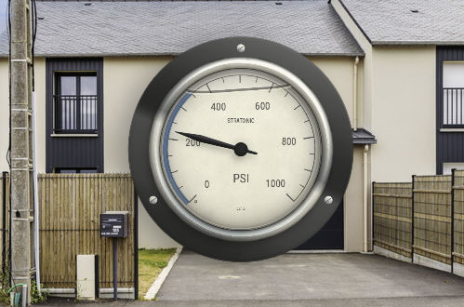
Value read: 225 psi
